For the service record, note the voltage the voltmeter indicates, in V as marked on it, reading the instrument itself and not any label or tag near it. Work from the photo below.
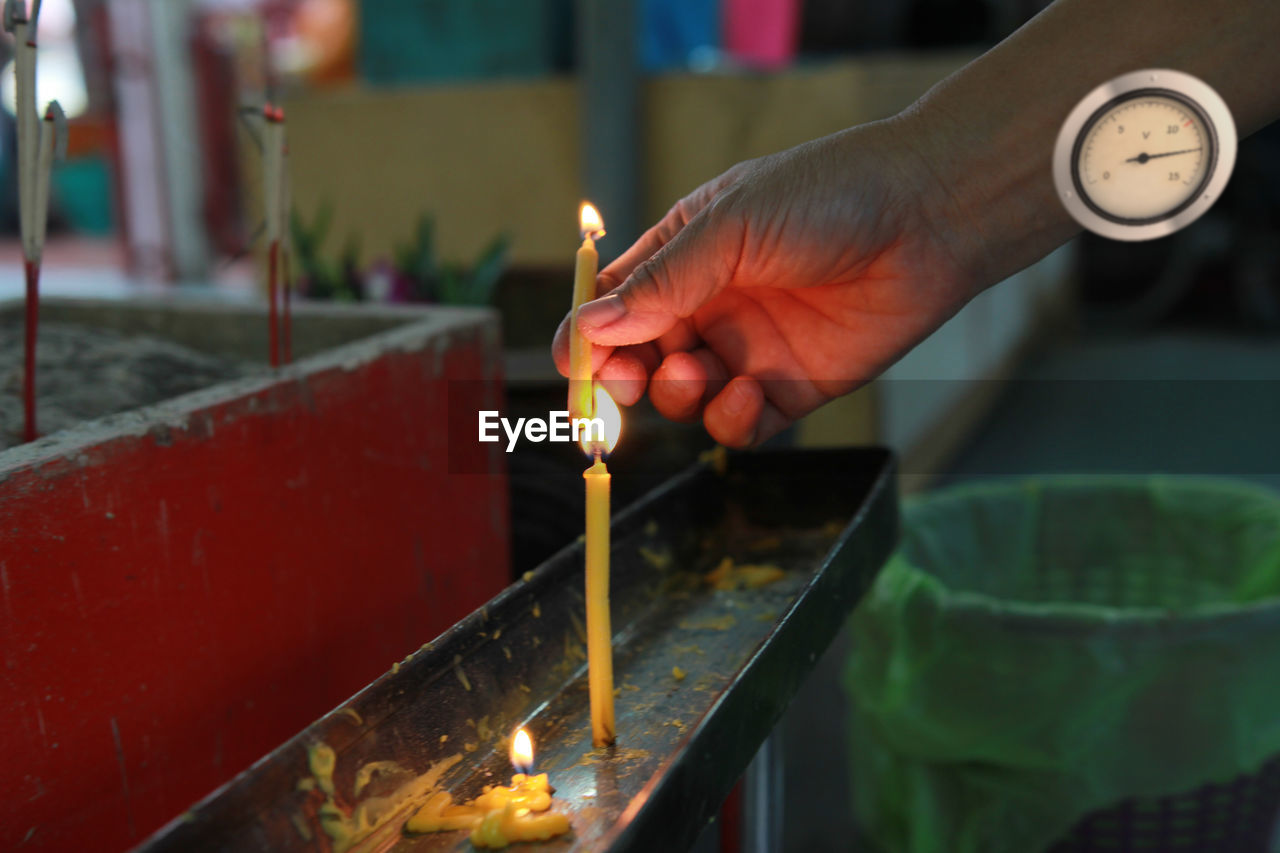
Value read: 12.5 V
